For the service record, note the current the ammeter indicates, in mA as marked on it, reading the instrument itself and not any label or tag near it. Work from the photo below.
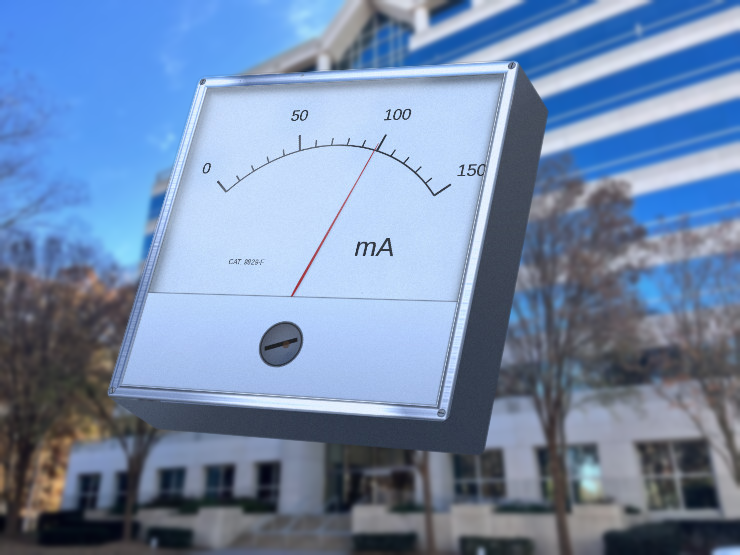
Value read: 100 mA
